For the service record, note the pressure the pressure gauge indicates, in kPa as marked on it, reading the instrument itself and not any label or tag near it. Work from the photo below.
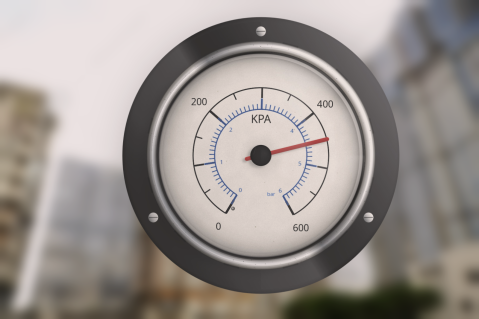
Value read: 450 kPa
